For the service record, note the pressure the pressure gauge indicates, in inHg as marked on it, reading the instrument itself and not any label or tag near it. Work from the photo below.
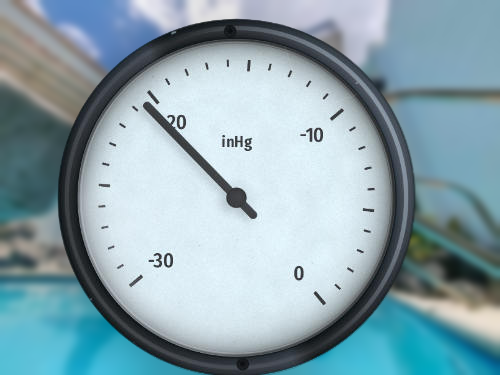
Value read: -20.5 inHg
